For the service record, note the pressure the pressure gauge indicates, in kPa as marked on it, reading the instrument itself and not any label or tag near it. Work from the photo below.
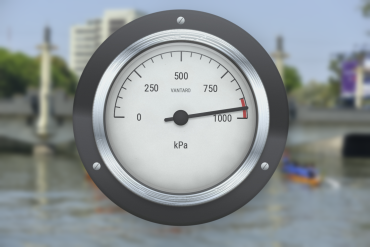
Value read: 950 kPa
